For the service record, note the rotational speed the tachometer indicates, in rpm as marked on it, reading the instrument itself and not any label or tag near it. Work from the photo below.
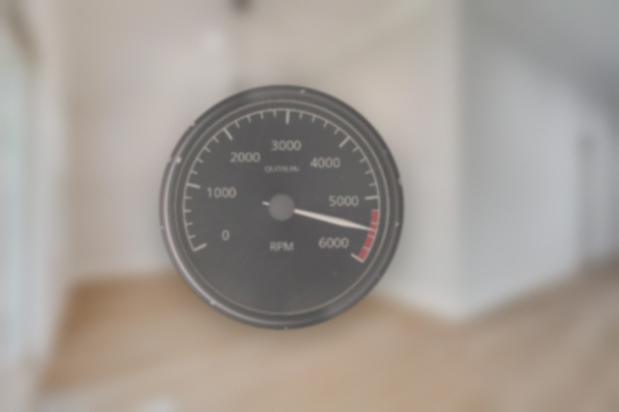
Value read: 5500 rpm
